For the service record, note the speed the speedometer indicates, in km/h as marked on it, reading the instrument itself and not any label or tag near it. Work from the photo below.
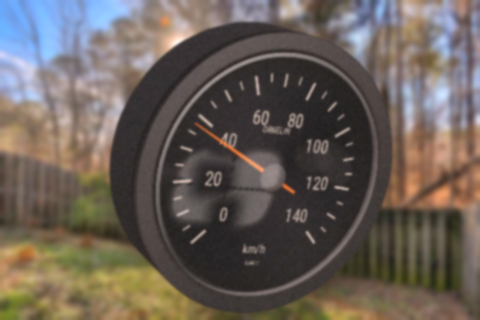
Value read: 37.5 km/h
